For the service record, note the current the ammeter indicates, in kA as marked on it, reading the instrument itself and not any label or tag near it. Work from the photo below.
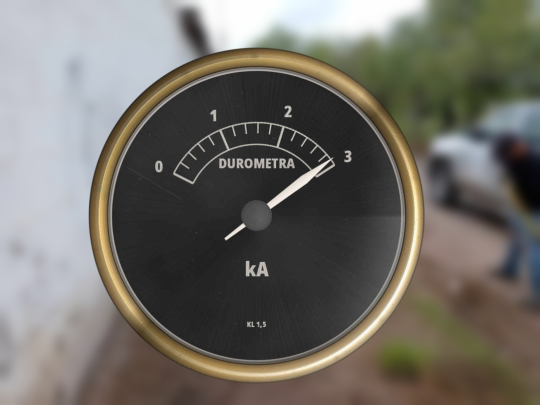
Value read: 2.9 kA
